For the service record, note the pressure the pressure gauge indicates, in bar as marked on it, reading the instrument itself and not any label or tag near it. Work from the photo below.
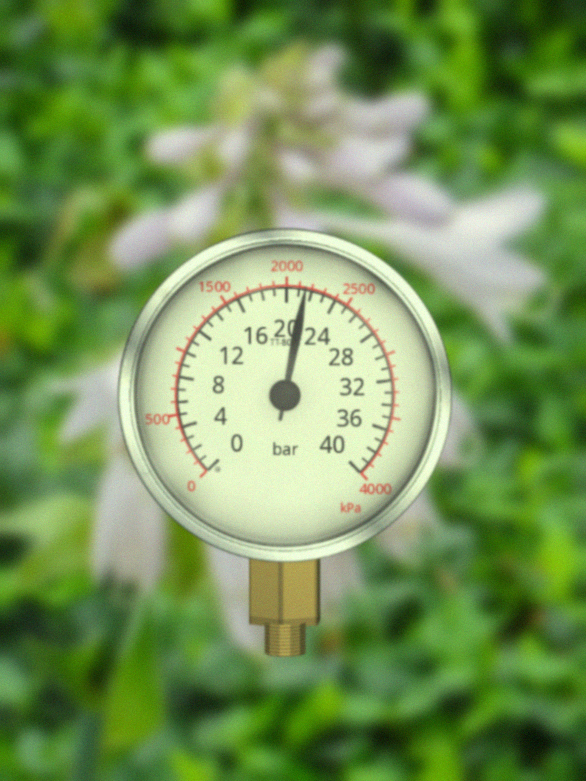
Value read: 21.5 bar
